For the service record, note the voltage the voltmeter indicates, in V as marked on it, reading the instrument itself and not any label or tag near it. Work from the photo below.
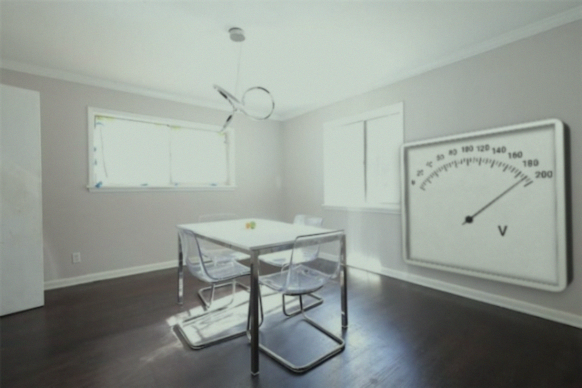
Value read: 190 V
